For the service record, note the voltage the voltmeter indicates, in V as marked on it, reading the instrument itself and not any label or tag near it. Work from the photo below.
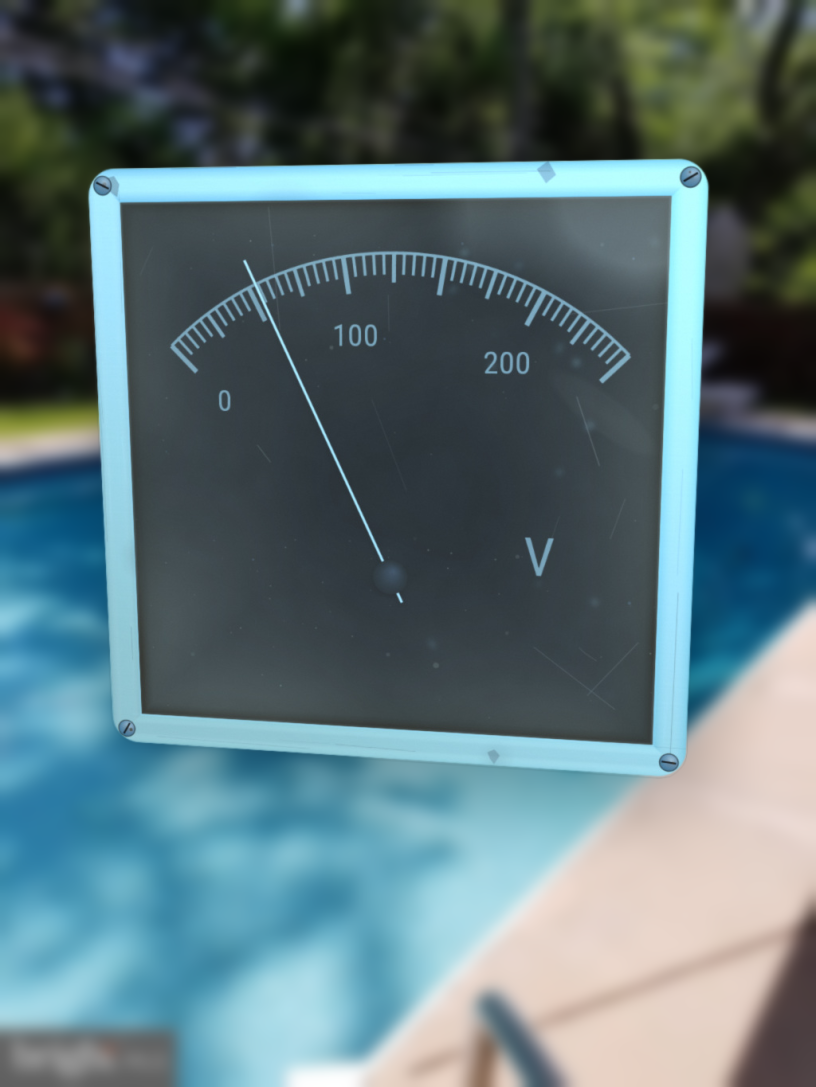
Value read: 55 V
